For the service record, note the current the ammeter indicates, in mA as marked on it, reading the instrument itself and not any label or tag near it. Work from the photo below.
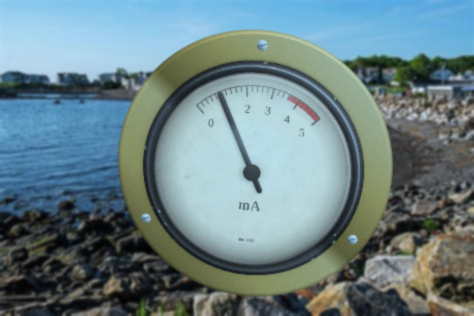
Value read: 1 mA
